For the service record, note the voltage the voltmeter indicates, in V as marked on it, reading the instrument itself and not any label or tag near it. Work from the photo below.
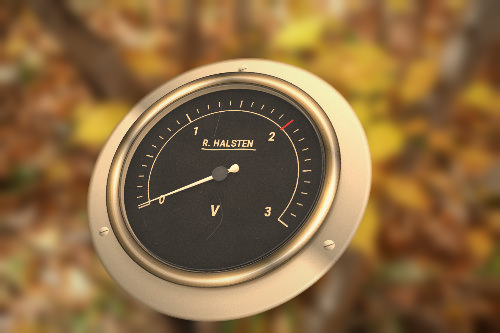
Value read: 0 V
